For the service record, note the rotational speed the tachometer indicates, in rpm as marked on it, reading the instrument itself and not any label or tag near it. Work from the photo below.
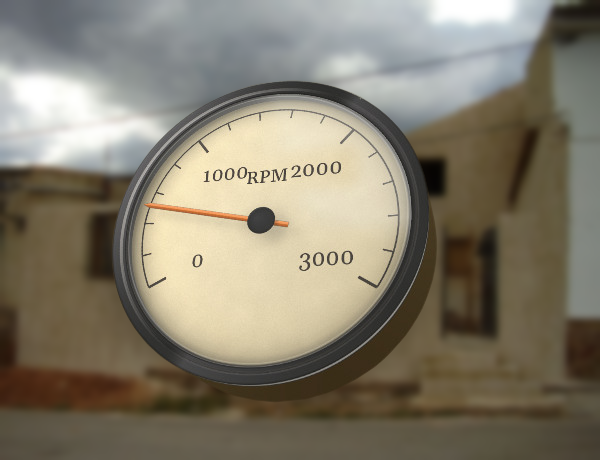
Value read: 500 rpm
